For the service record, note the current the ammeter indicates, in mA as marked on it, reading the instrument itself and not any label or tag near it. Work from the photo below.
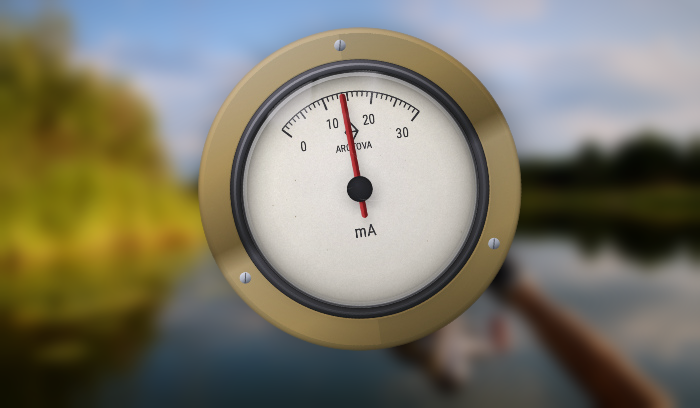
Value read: 14 mA
